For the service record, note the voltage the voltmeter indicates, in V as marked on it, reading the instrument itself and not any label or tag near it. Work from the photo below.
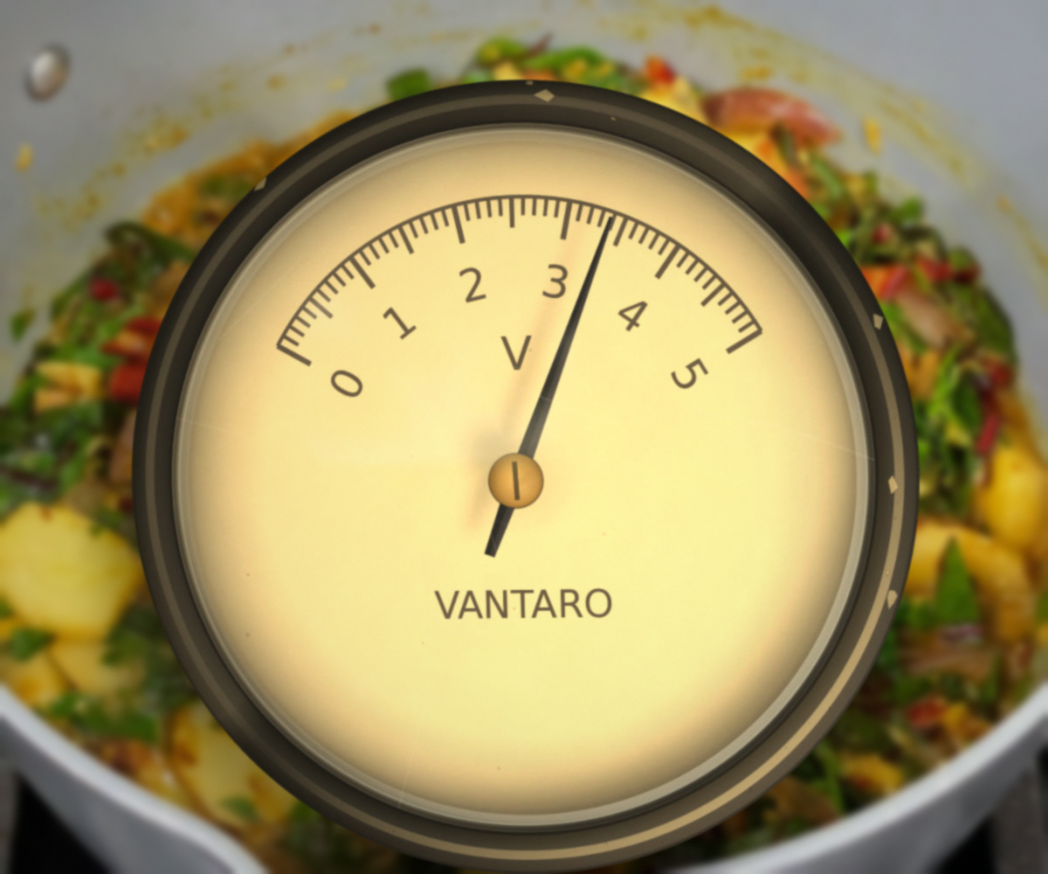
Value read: 3.4 V
